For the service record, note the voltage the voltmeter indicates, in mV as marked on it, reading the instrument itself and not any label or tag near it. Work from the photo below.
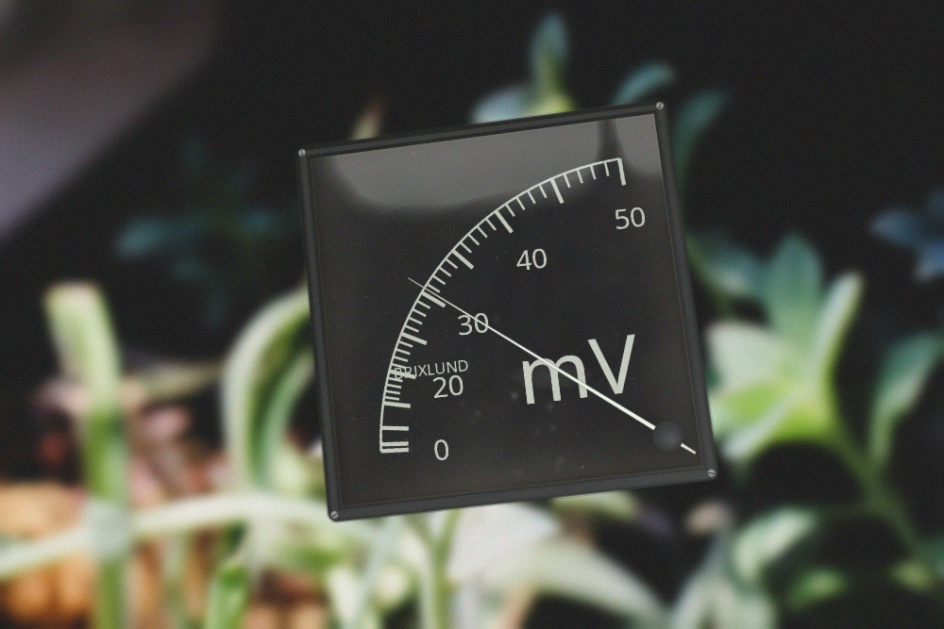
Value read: 30.5 mV
